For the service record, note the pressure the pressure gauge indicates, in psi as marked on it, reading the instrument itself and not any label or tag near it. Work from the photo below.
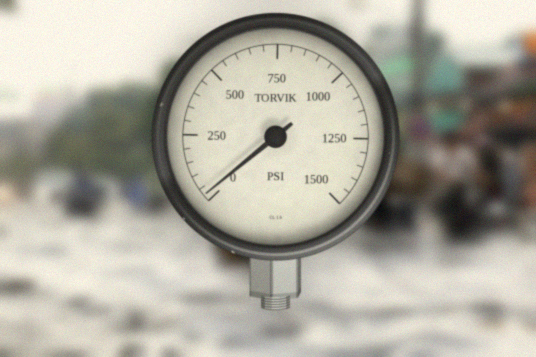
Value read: 25 psi
